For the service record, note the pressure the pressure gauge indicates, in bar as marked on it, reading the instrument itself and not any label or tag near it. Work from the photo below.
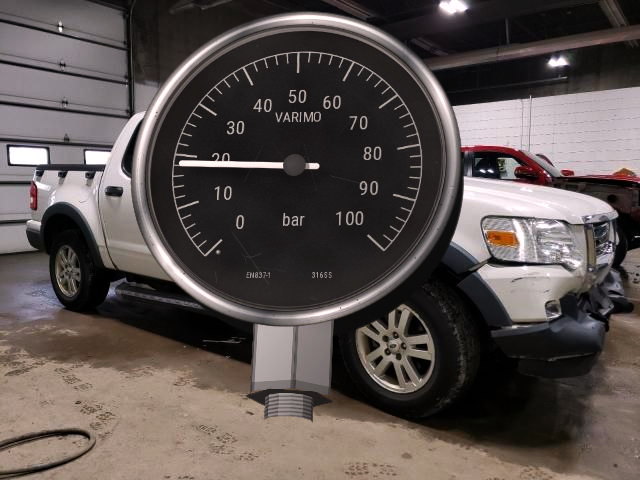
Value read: 18 bar
